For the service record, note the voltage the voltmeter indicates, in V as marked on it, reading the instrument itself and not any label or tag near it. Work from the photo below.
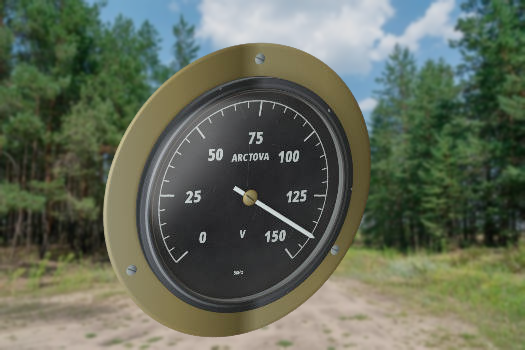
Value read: 140 V
